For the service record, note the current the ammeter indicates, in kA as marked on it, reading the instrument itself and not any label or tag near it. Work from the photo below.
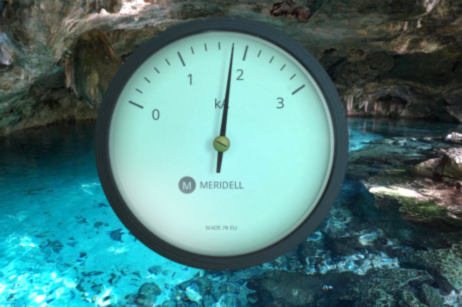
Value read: 1.8 kA
